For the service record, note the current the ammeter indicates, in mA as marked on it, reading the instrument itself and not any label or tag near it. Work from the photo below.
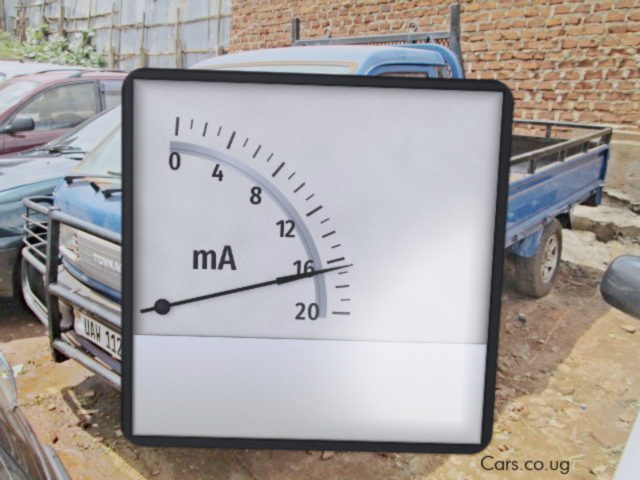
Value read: 16.5 mA
